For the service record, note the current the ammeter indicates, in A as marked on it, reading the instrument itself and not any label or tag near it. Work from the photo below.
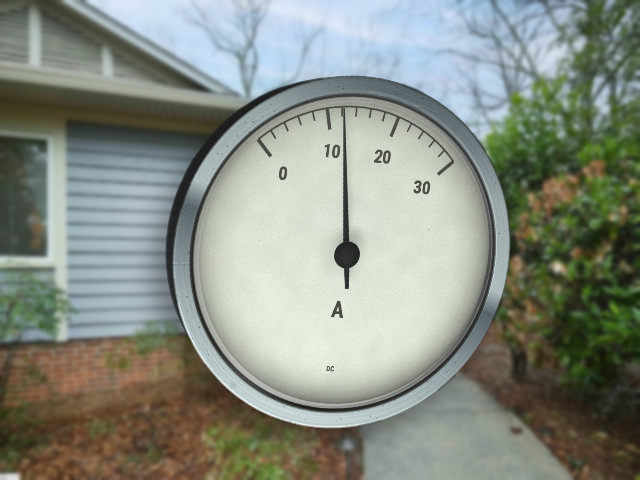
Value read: 12 A
